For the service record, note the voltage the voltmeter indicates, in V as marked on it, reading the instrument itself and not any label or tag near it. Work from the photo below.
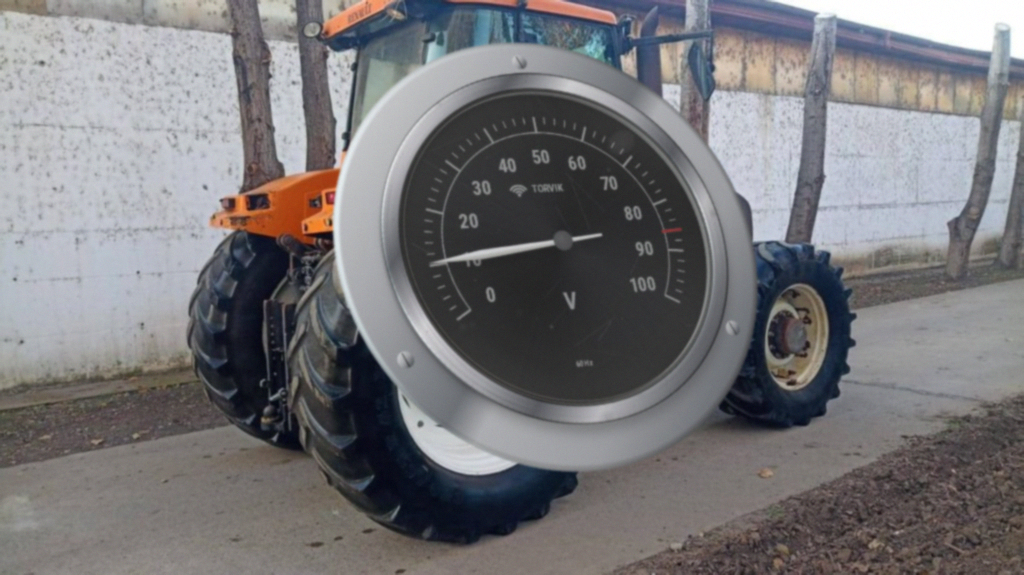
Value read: 10 V
